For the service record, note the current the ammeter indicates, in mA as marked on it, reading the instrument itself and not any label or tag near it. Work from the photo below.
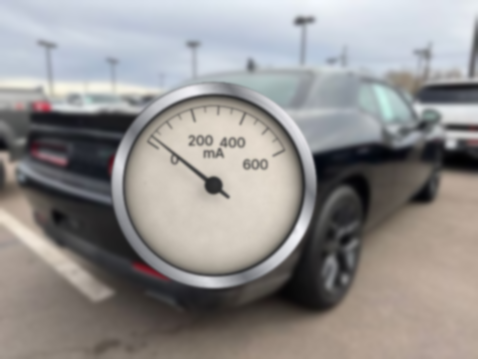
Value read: 25 mA
